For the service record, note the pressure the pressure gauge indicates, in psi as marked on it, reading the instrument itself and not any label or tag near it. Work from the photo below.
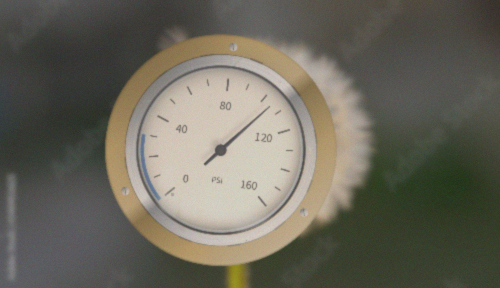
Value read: 105 psi
